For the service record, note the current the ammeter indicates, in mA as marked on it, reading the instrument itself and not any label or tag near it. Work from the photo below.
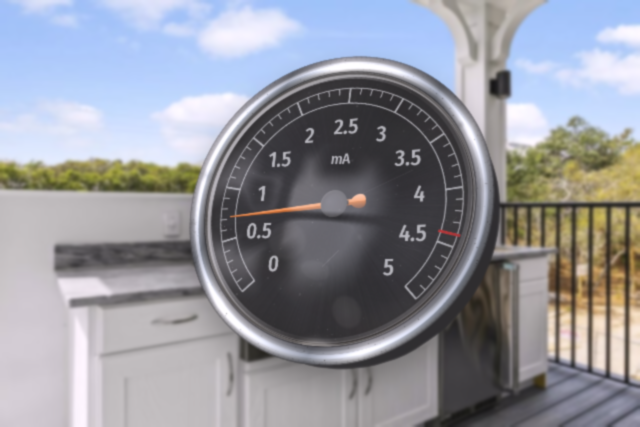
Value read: 0.7 mA
